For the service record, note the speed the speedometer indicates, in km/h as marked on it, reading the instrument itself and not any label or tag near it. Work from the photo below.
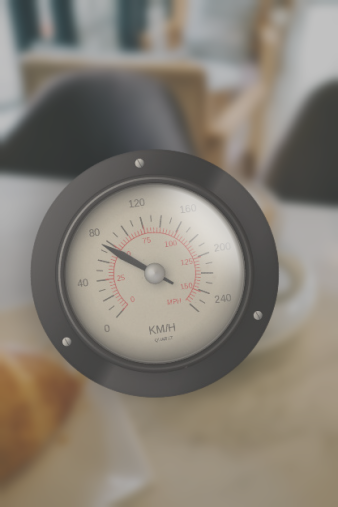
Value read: 75 km/h
